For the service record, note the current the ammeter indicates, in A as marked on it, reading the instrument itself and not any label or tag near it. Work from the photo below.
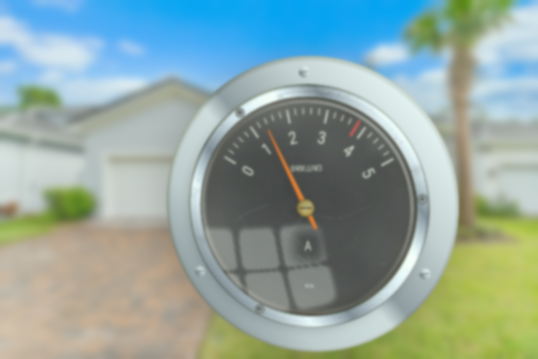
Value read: 1.4 A
